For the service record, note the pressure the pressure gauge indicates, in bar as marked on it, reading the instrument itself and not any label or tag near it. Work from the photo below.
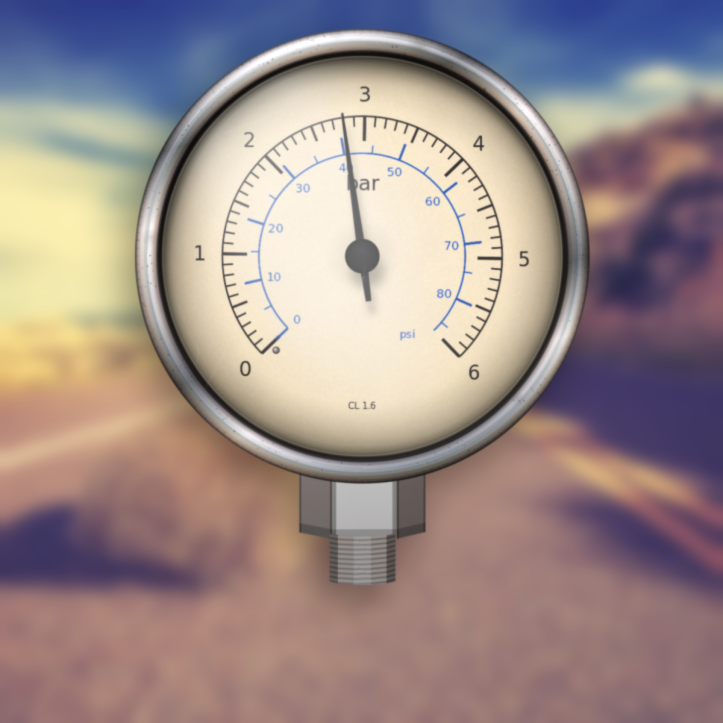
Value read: 2.8 bar
